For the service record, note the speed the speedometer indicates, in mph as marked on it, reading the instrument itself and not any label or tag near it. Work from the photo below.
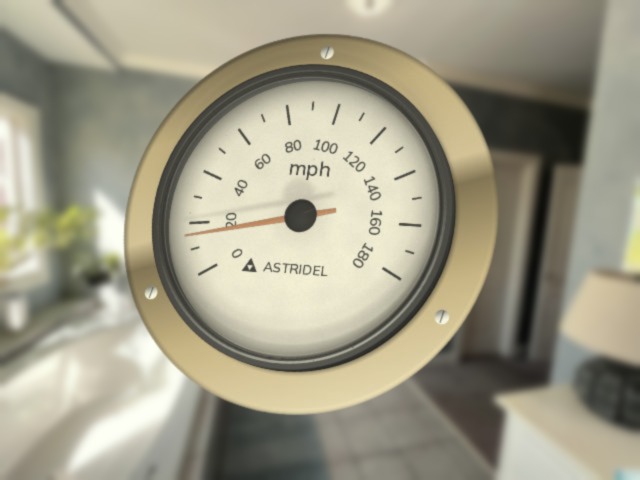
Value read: 15 mph
